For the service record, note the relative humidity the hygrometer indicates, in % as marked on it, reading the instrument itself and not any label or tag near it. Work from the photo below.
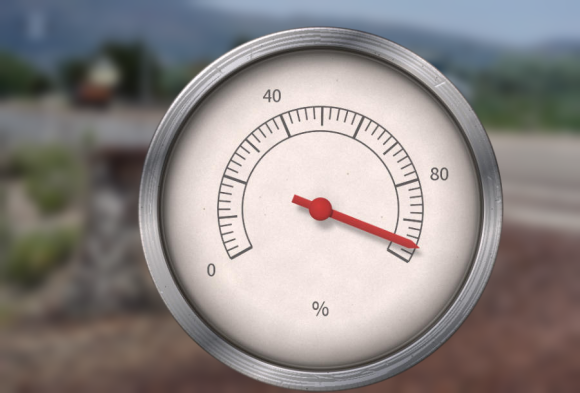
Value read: 96 %
